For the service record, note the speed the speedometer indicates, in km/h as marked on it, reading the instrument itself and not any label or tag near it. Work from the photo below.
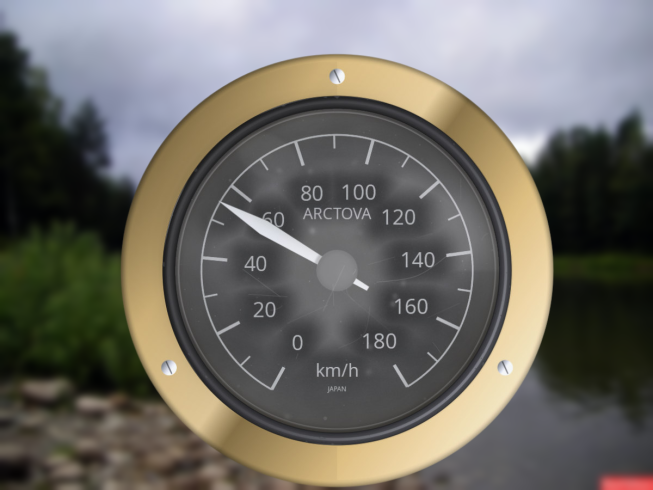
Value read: 55 km/h
